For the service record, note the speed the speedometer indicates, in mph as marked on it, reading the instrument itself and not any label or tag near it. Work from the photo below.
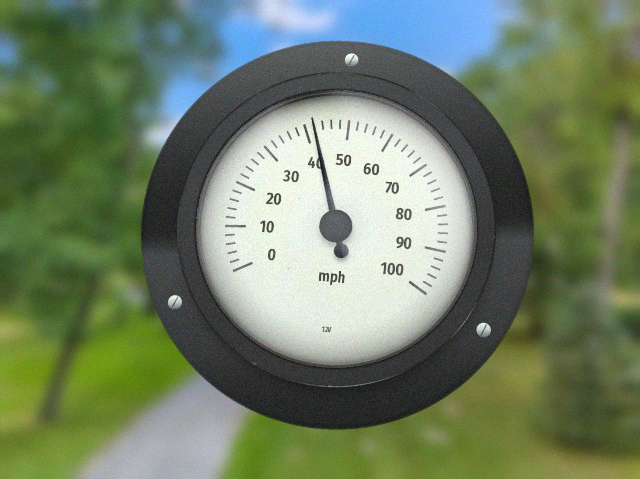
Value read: 42 mph
